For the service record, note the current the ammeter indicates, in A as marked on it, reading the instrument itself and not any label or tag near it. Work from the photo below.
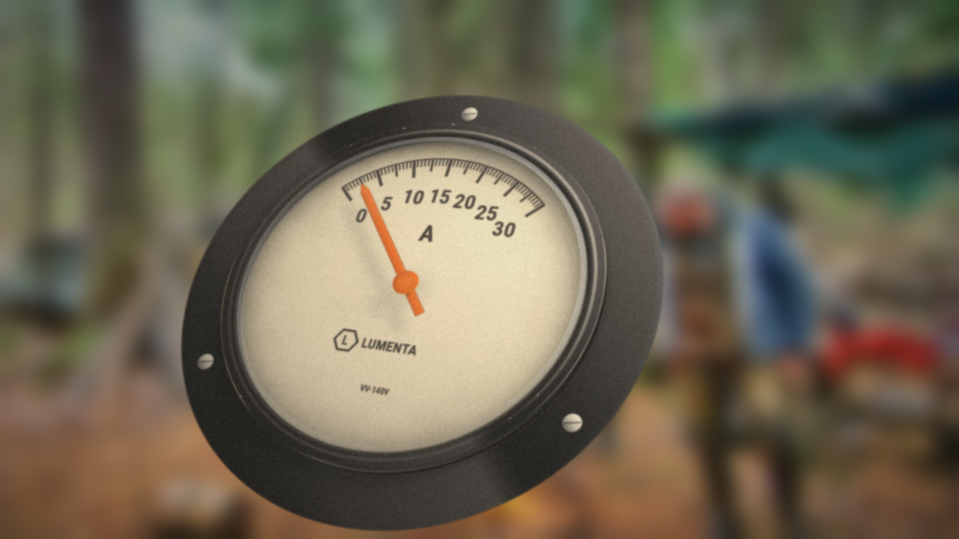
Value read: 2.5 A
